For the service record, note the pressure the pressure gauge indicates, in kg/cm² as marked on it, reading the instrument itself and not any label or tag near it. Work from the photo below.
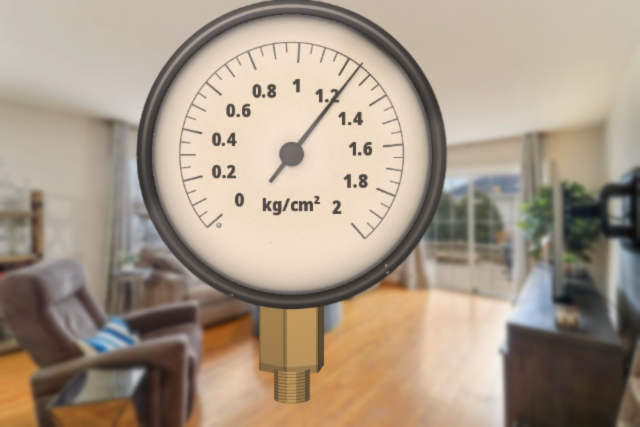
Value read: 1.25 kg/cm²
